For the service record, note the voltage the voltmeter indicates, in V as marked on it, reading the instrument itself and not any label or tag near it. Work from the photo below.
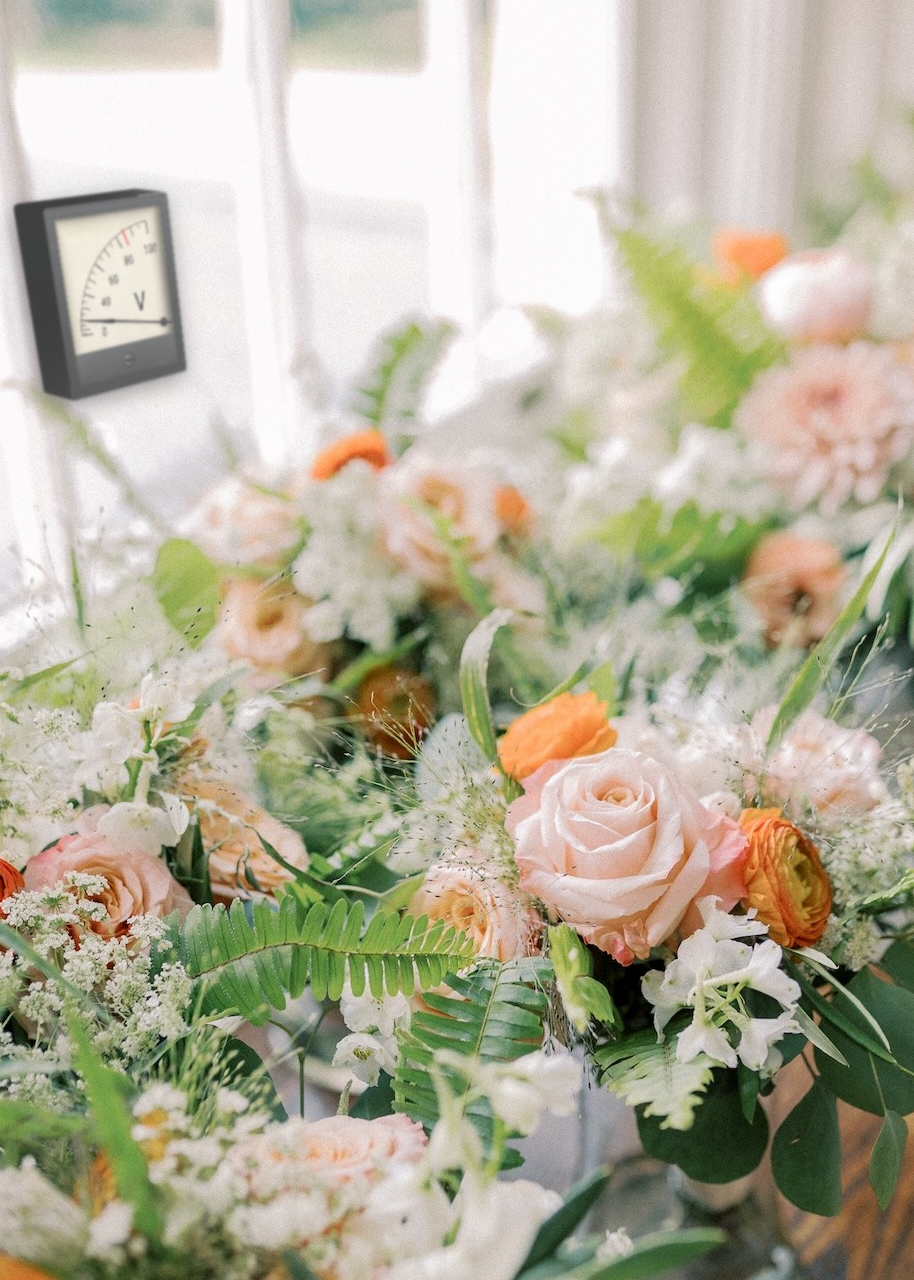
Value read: 20 V
